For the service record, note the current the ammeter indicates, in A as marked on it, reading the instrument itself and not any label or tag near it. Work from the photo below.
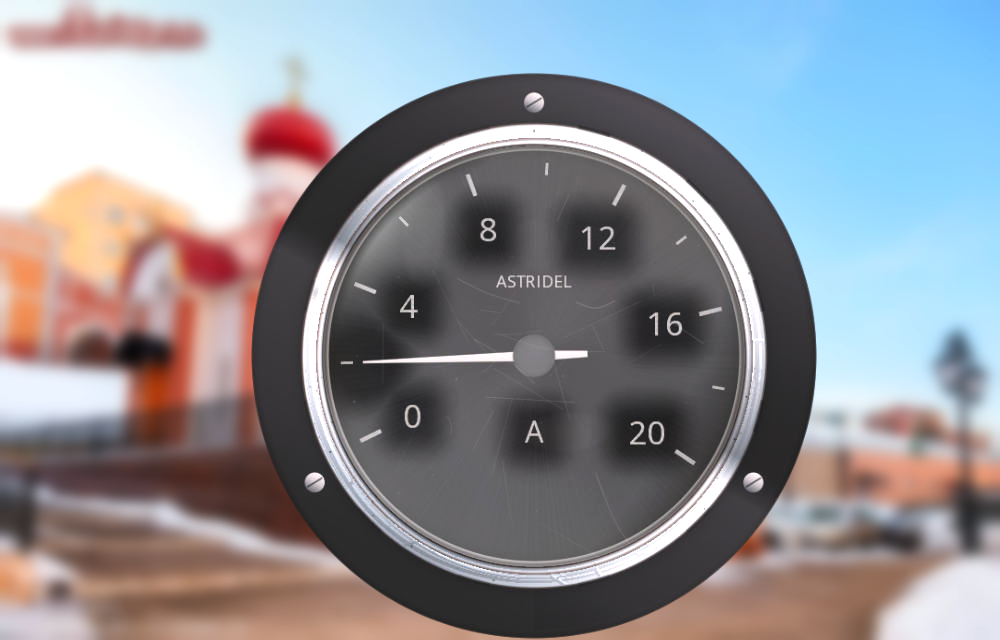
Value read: 2 A
